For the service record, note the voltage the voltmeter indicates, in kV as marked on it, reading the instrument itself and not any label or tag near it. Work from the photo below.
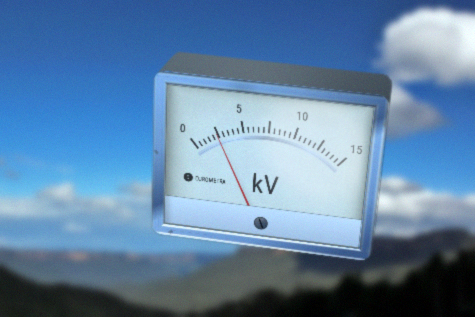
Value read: 2.5 kV
